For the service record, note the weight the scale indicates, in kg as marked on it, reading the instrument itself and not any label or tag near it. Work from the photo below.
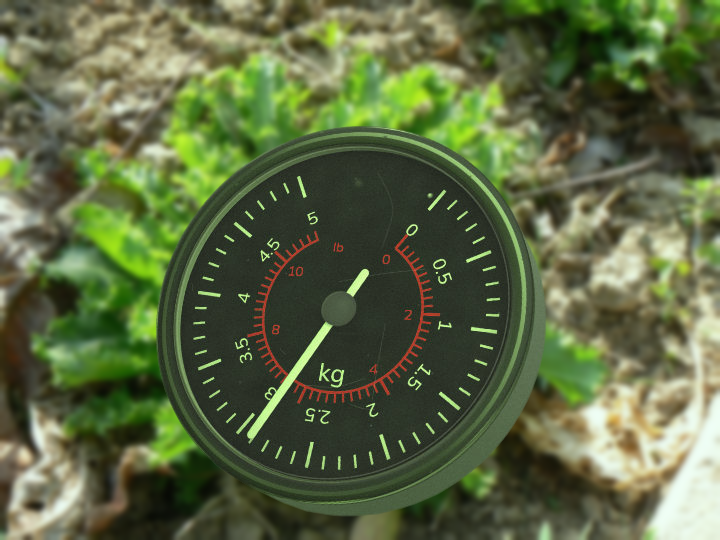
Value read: 2.9 kg
